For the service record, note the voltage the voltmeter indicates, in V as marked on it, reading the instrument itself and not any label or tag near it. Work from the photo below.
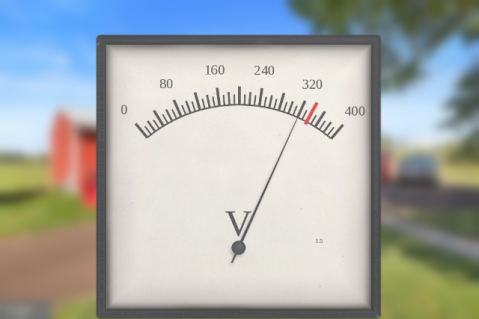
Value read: 320 V
